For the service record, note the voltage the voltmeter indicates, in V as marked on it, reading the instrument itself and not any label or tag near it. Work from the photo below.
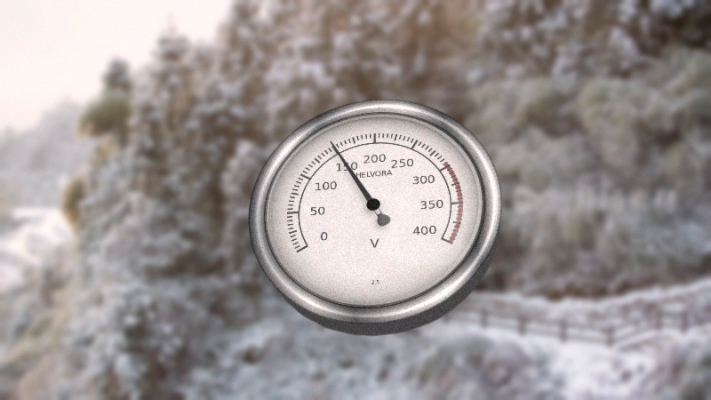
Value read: 150 V
